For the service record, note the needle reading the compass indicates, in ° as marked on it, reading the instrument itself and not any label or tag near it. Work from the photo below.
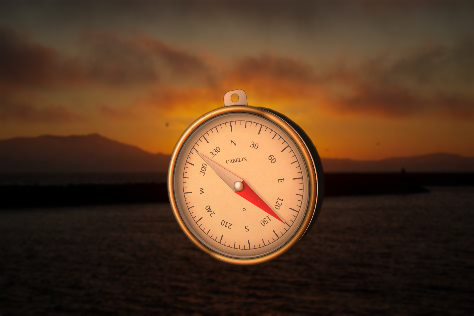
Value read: 135 °
